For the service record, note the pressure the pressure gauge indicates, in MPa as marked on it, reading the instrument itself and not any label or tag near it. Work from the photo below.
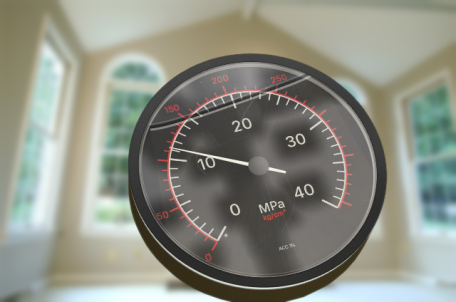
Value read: 11 MPa
